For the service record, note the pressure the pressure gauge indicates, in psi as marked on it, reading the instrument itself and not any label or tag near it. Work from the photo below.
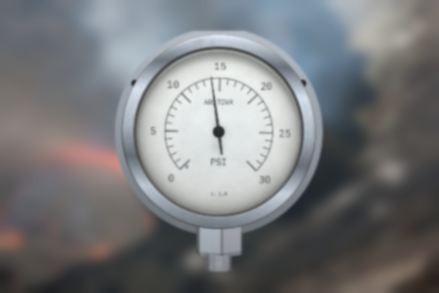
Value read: 14 psi
